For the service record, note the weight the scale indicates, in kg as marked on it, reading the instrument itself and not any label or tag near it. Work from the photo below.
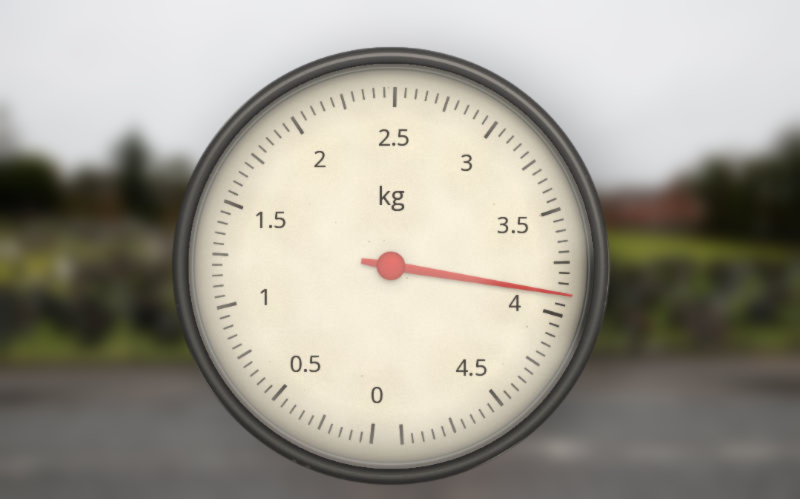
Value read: 3.9 kg
